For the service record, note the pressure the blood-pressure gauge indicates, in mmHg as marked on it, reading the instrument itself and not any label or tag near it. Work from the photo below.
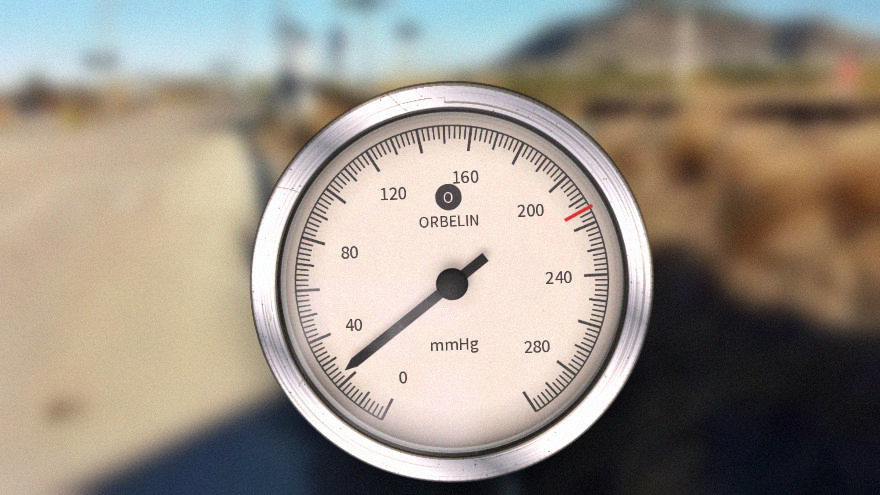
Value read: 24 mmHg
